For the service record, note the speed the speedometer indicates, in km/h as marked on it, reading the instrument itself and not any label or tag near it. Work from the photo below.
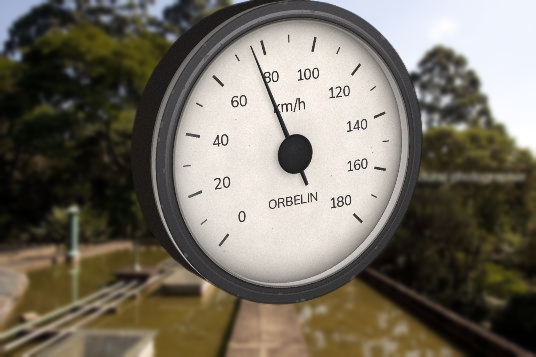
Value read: 75 km/h
